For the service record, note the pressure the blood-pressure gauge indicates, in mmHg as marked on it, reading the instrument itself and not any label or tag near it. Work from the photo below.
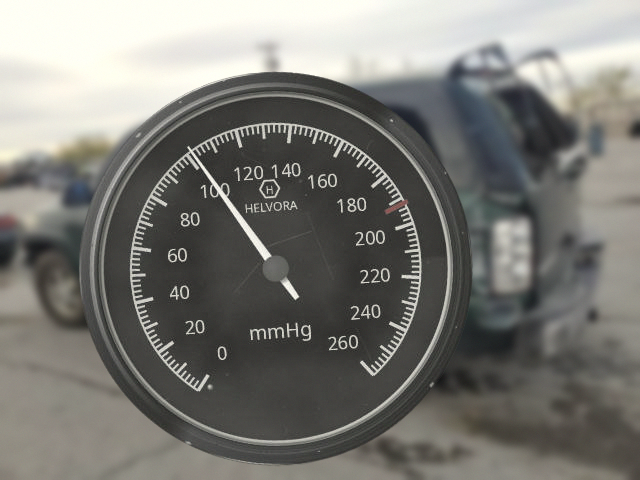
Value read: 102 mmHg
